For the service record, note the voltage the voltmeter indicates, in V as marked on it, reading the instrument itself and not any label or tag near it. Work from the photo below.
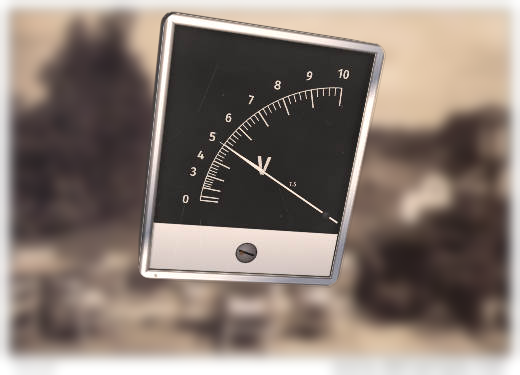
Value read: 5 V
